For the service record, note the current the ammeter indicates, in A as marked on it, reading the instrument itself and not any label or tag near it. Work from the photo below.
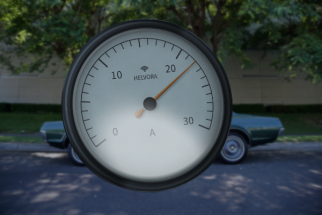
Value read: 22 A
